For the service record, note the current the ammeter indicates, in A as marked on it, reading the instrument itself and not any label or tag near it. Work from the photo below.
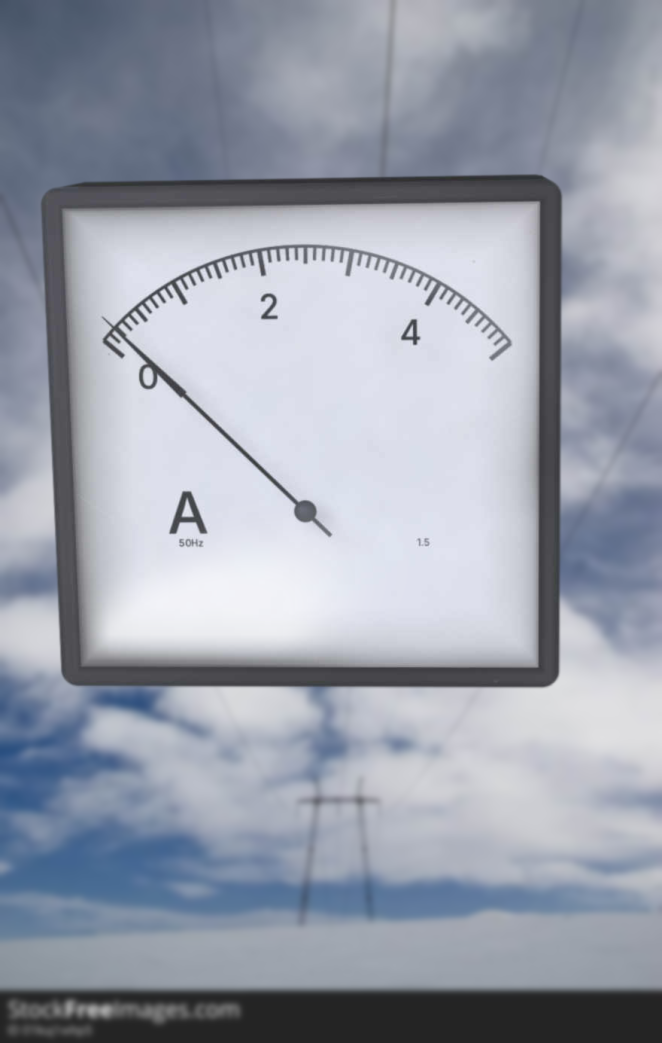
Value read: 0.2 A
